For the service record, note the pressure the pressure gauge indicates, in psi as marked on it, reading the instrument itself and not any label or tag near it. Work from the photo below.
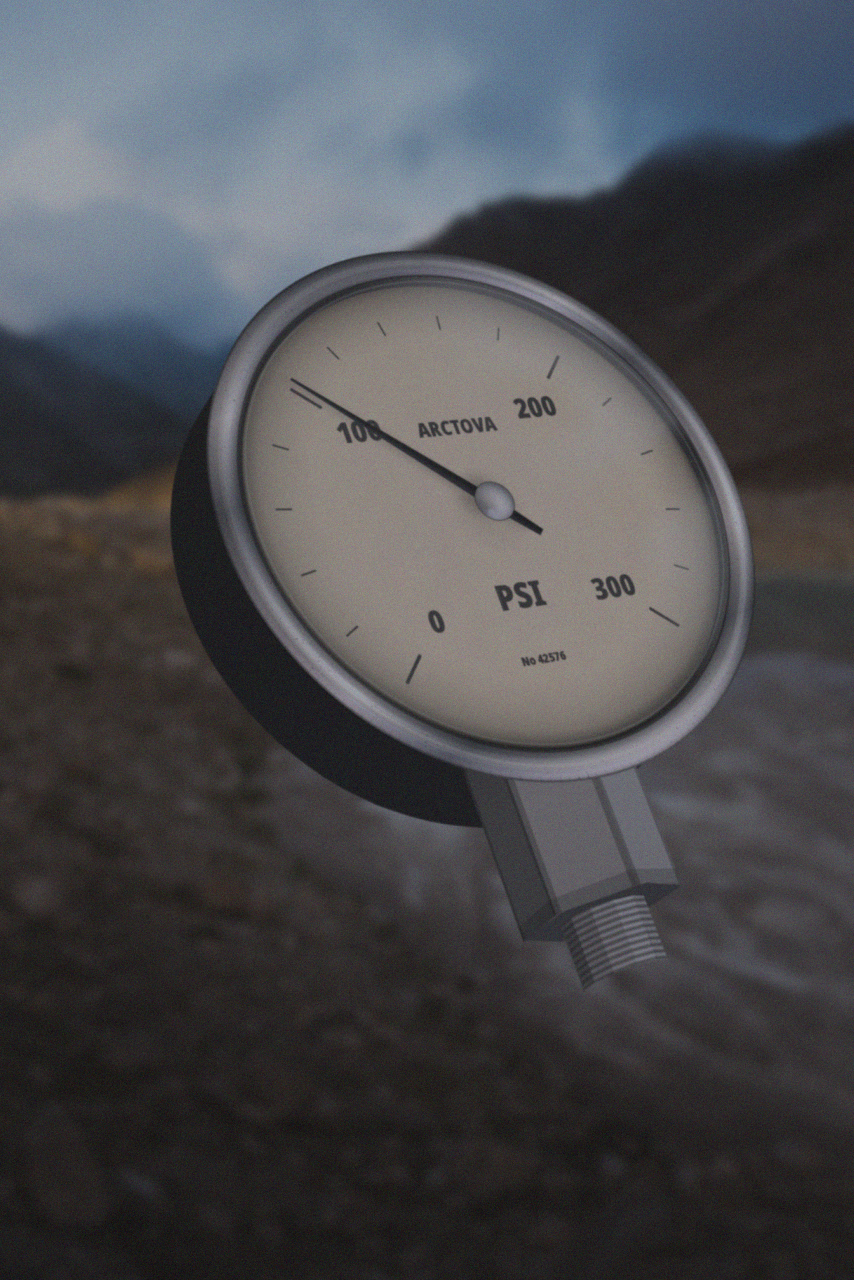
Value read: 100 psi
